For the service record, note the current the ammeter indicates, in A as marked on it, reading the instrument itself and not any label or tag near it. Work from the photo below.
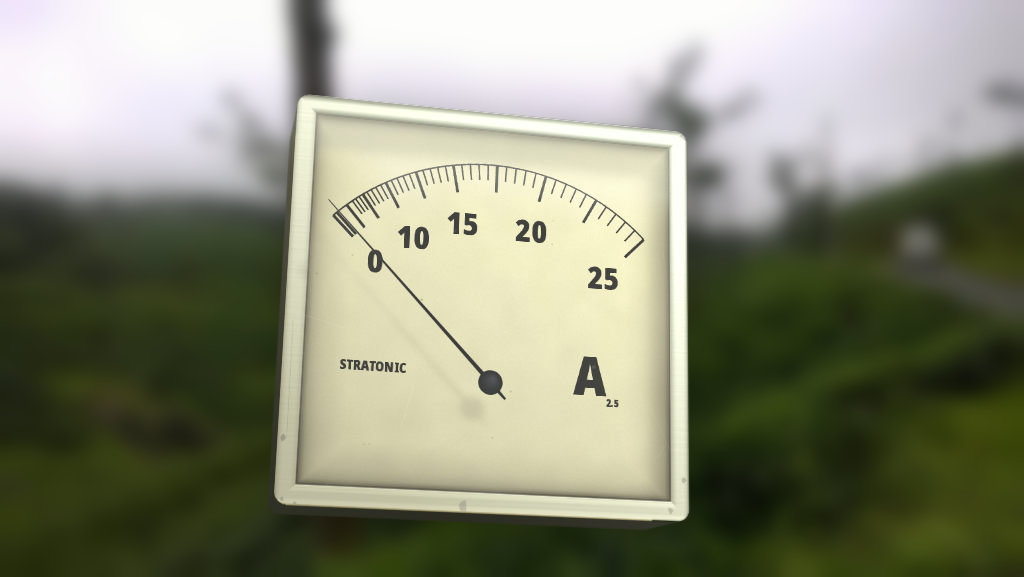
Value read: 2.5 A
